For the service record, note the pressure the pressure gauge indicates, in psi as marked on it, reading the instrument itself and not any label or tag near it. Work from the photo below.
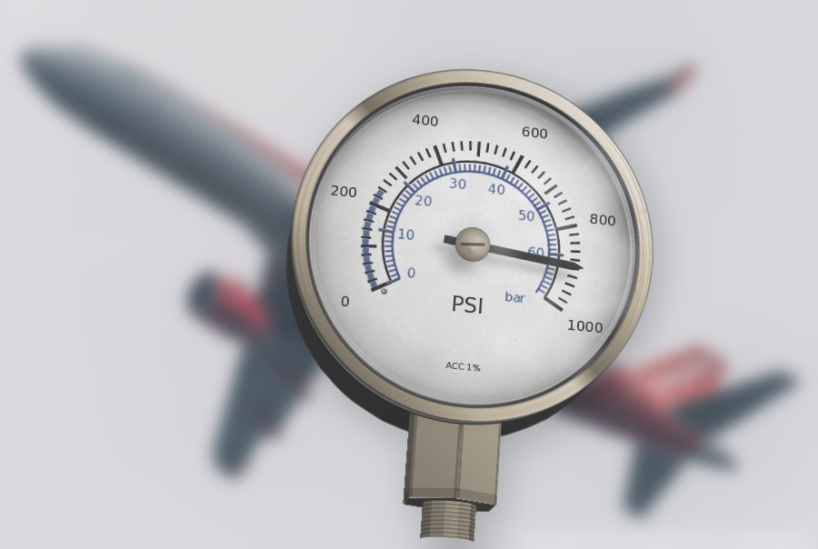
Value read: 900 psi
